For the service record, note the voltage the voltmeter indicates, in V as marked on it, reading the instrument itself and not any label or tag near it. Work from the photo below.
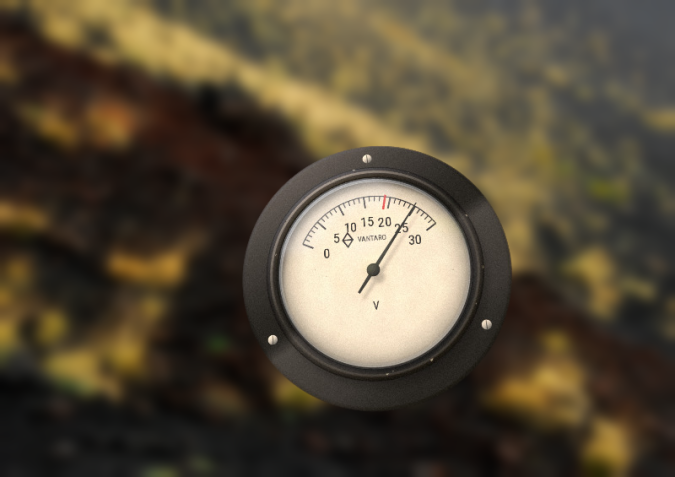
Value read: 25 V
